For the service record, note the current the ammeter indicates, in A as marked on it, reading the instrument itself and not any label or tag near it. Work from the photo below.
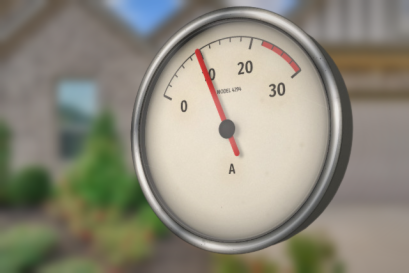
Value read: 10 A
